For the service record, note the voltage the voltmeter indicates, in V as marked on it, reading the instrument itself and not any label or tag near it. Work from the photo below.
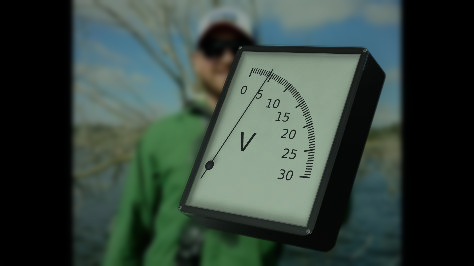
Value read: 5 V
